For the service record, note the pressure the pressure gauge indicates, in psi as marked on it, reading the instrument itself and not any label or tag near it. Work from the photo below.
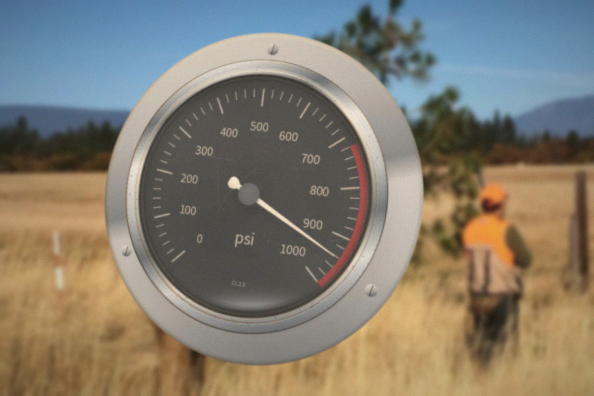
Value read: 940 psi
